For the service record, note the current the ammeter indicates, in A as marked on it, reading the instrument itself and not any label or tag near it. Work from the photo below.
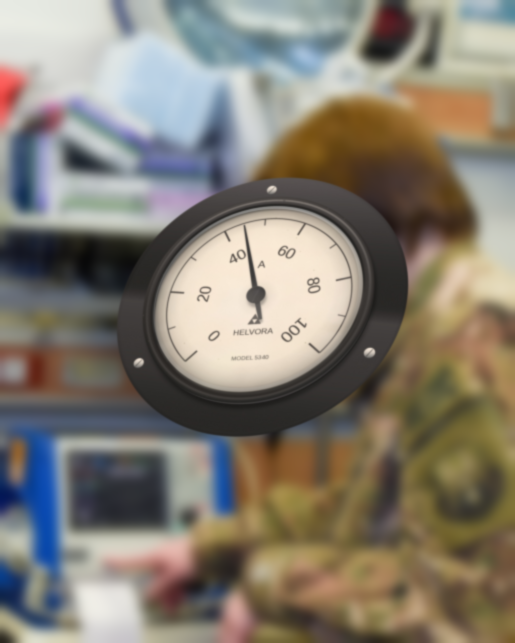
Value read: 45 A
